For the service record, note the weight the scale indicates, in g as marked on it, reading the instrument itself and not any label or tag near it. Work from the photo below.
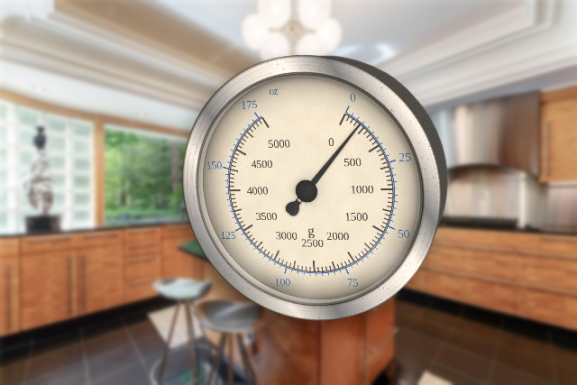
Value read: 200 g
